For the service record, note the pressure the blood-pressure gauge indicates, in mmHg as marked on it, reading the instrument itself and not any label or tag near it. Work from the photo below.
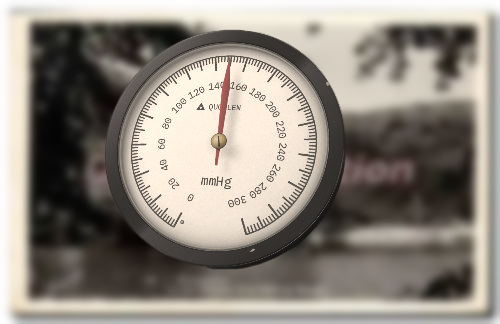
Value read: 150 mmHg
